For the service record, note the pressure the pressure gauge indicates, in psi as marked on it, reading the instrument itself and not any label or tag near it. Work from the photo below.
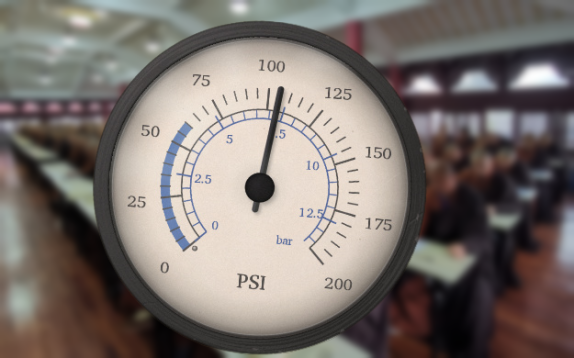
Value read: 105 psi
